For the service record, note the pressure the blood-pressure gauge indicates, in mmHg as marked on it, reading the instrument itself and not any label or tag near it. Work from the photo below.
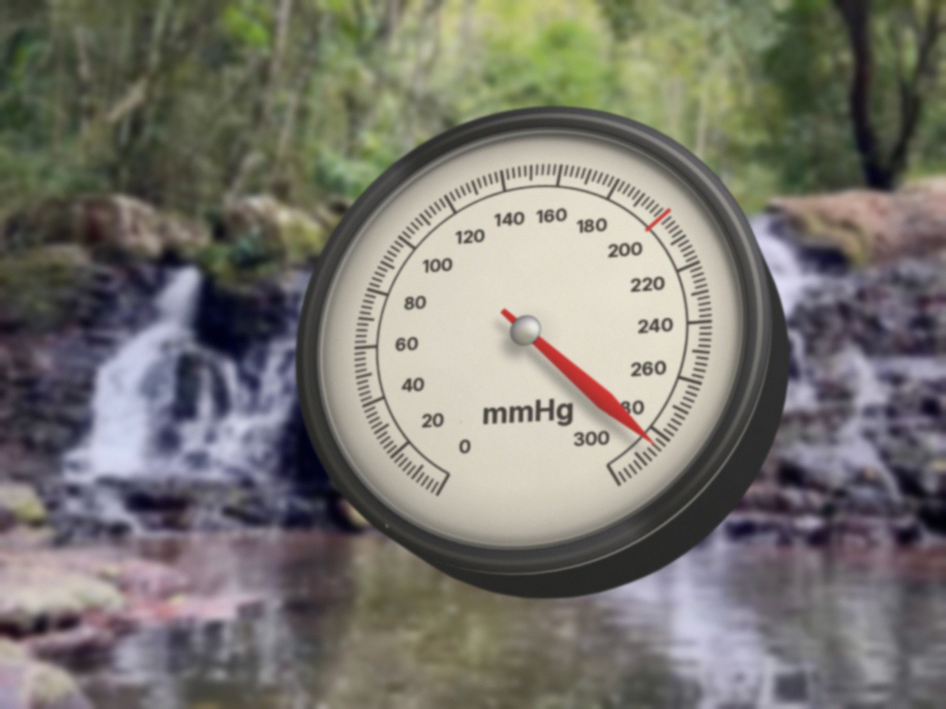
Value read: 284 mmHg
